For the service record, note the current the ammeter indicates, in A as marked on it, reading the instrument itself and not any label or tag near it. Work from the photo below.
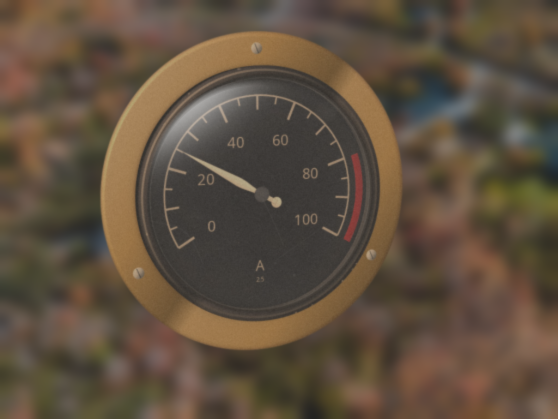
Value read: 25 A
